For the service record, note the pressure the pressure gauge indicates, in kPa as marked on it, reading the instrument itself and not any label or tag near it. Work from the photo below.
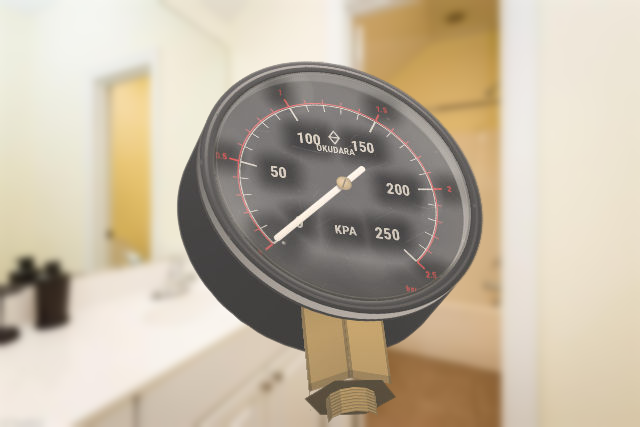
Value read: 0 kPa
